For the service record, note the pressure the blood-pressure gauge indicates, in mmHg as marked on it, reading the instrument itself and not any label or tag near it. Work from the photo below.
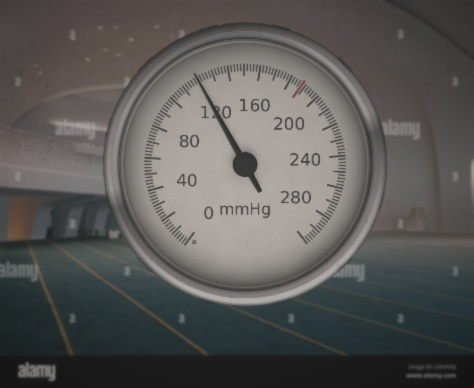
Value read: 120 mmHg
